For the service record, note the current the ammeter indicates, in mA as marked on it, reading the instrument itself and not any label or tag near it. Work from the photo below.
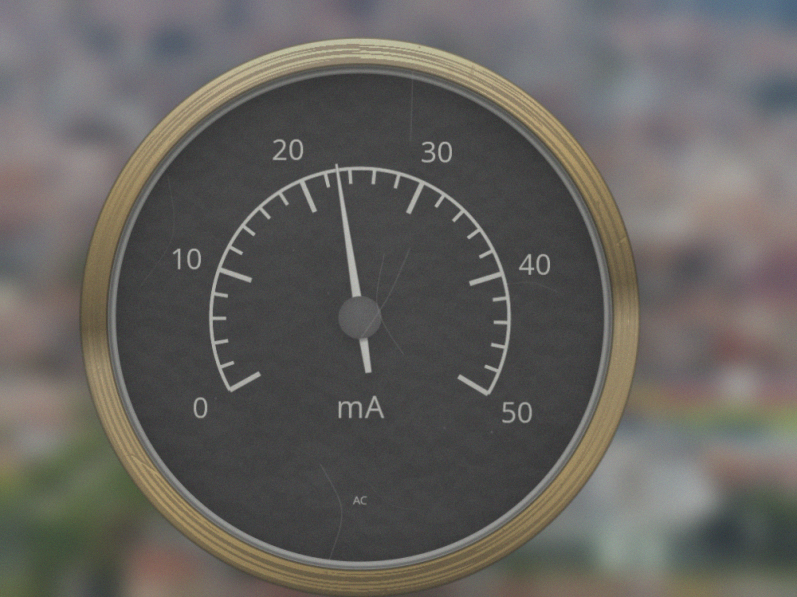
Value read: 23 mA
